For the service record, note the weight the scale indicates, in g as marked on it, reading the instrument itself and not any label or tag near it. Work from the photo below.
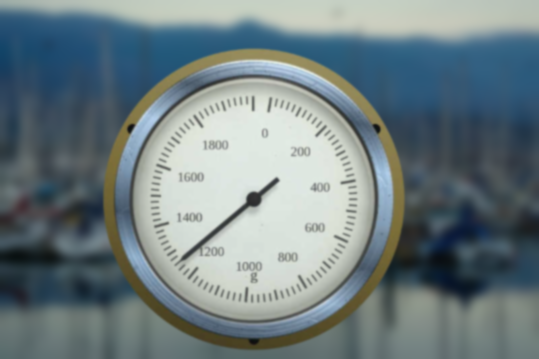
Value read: 1260 g
